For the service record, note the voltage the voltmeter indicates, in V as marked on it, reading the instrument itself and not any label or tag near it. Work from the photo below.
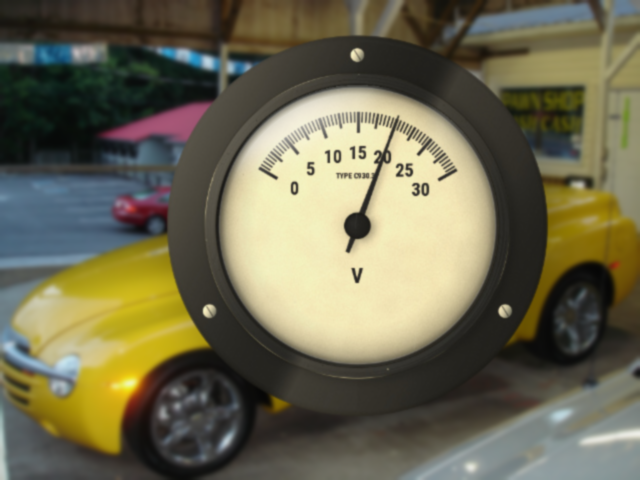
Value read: 20 V
